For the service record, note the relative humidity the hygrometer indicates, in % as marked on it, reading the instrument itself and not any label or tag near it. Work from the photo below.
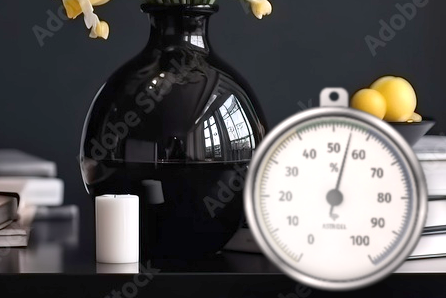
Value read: 55 %
